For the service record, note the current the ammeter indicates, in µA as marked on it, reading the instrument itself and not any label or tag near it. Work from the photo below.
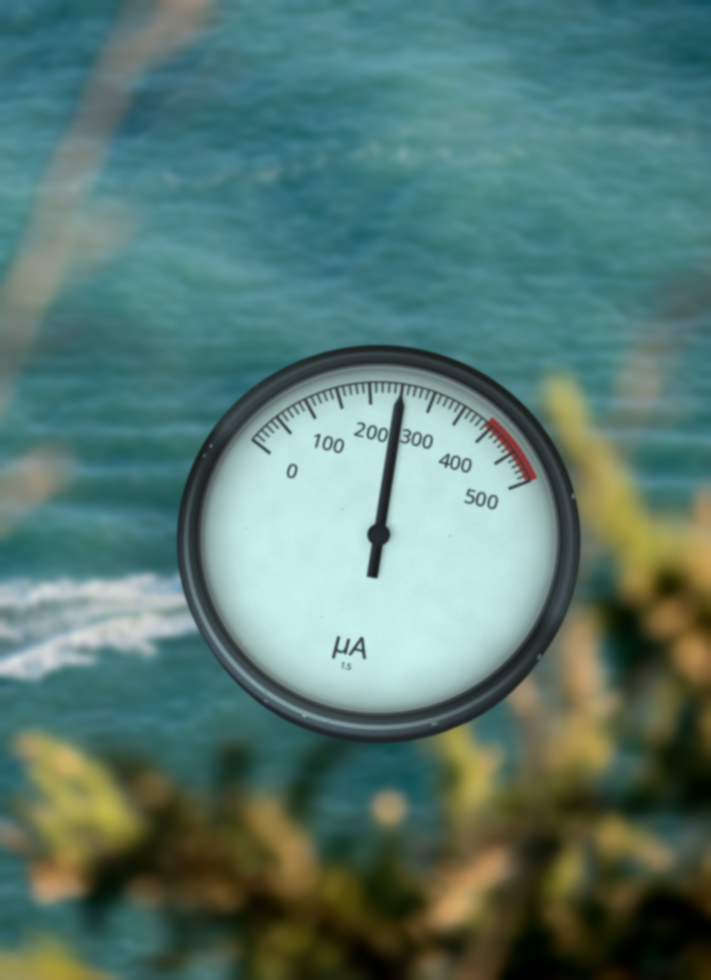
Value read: 250 µA
